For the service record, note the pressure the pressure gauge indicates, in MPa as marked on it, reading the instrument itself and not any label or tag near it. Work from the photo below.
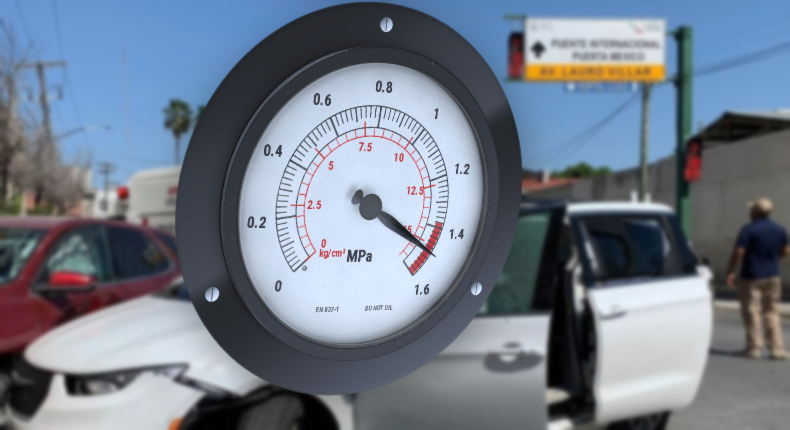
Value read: 1.5 MPa
